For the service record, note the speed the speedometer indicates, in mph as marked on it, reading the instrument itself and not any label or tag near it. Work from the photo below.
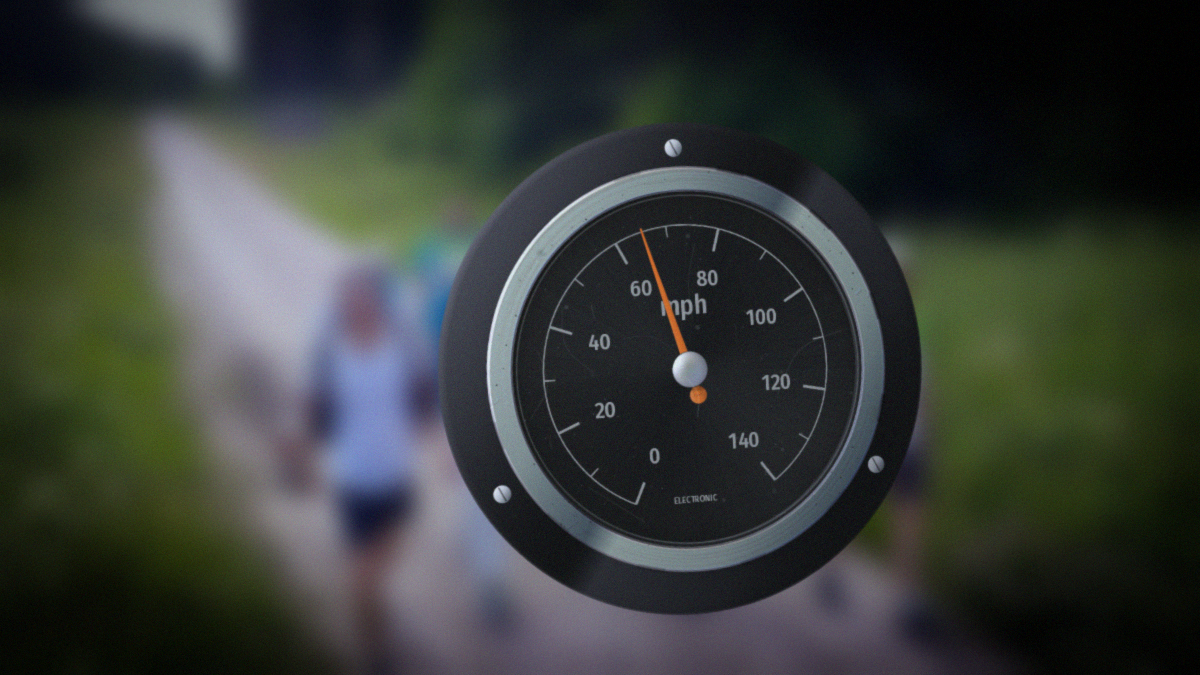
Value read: 65 mph
